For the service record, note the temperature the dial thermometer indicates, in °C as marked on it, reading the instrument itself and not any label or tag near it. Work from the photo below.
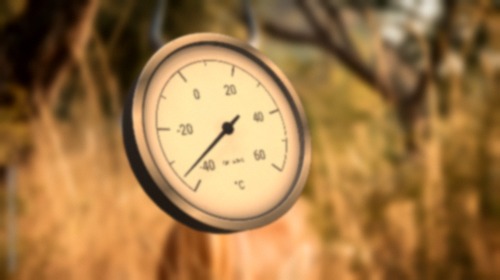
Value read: -35 °C
